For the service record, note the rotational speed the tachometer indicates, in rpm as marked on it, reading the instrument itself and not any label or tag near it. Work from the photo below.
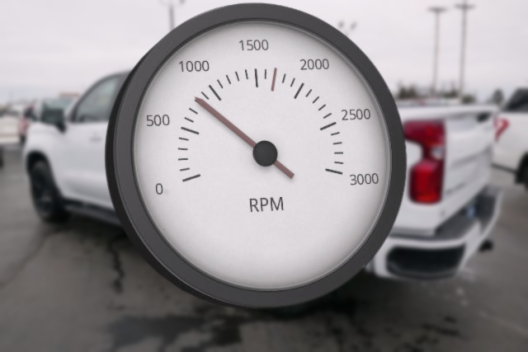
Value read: 800 rpm
